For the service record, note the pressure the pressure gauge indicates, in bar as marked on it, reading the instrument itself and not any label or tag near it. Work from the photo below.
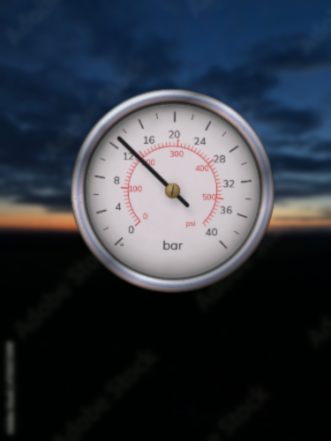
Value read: 13 bar
